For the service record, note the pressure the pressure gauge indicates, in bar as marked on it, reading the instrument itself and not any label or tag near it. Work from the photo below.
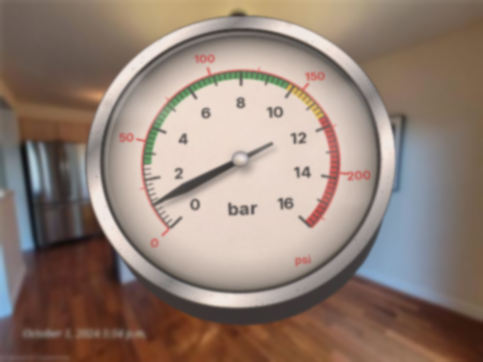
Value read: 1 bar
